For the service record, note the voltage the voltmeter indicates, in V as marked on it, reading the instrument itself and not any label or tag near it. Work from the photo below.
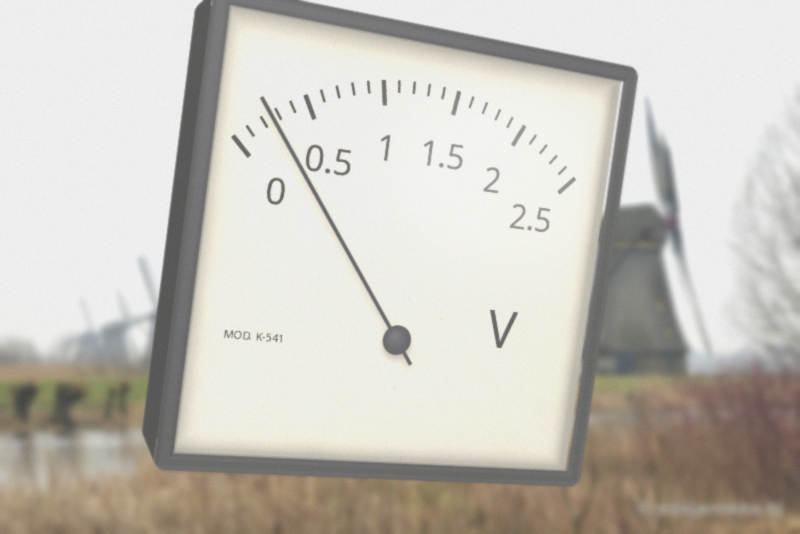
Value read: 0.25 V
